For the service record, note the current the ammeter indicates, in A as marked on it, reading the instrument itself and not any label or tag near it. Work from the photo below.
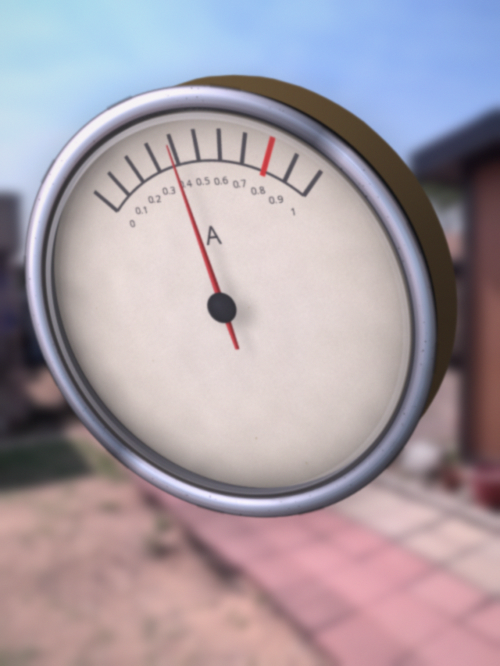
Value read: 0.4 A
